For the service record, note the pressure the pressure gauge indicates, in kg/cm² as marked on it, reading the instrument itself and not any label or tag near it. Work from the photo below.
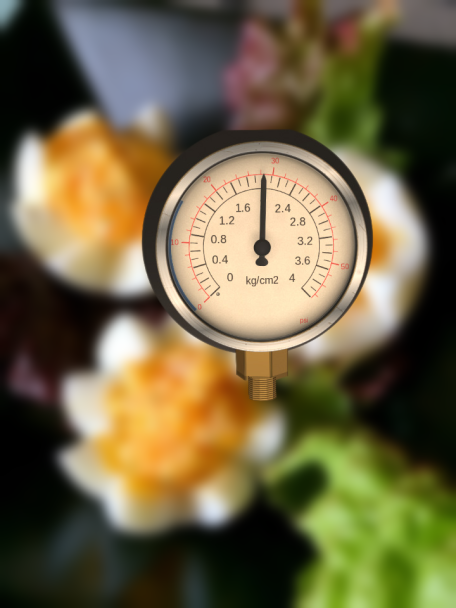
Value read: 2 kg/cm²
